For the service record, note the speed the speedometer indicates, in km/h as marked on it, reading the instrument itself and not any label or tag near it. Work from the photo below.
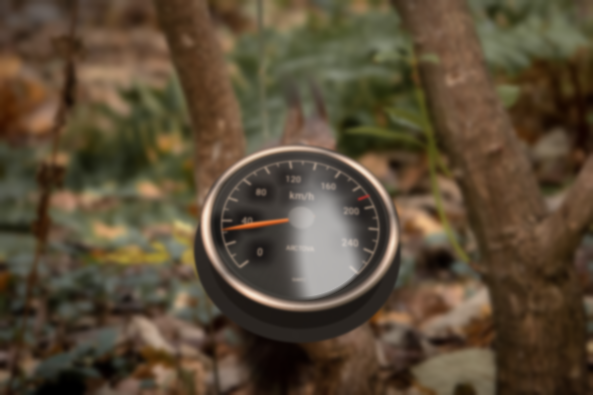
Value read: 30 km/h
